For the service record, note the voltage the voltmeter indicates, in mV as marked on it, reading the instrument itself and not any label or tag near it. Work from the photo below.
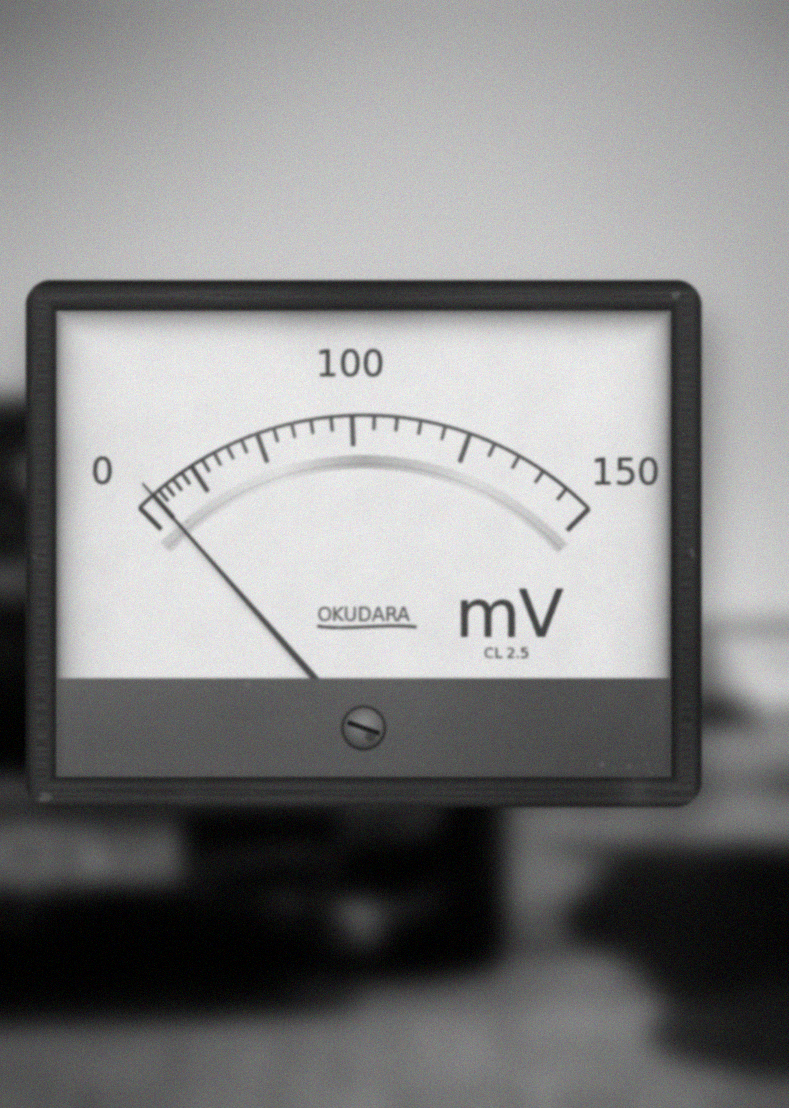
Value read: 25 mV
